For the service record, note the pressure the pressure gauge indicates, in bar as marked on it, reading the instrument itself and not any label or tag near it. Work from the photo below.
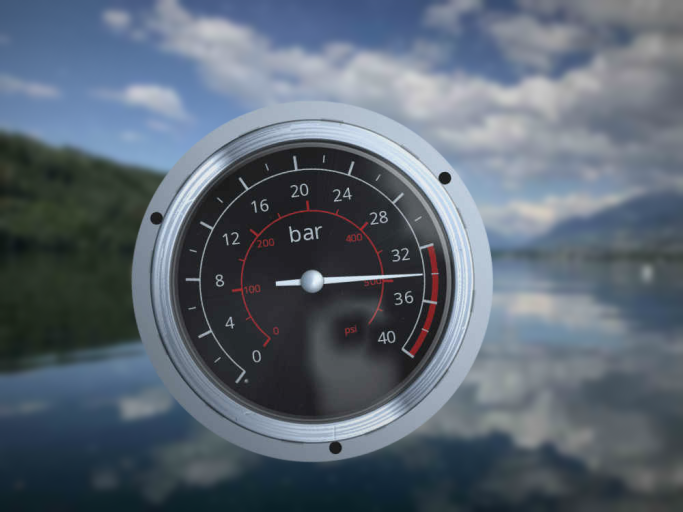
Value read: 34 bar
